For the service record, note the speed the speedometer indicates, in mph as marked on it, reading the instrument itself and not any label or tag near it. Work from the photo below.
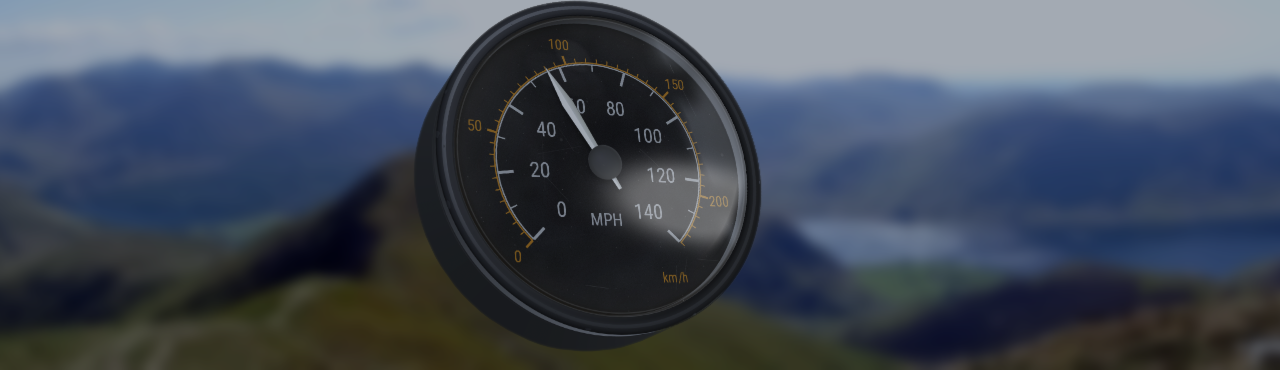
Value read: 55 mph
